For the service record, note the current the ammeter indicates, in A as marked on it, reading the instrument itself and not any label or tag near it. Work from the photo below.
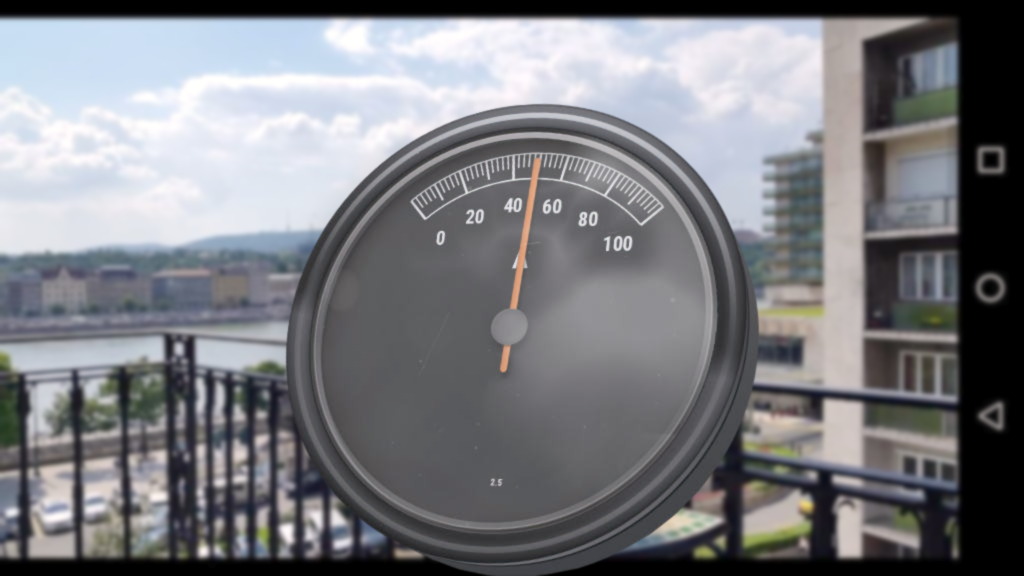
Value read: 50 A
